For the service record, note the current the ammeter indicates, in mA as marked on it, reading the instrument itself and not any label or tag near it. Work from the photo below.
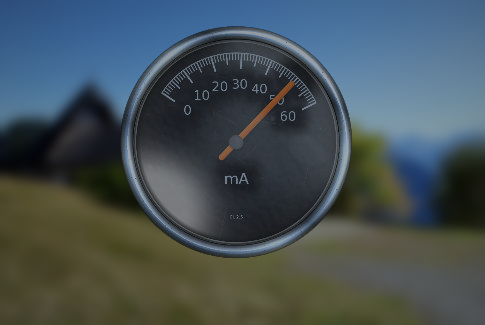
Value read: 50 mA
